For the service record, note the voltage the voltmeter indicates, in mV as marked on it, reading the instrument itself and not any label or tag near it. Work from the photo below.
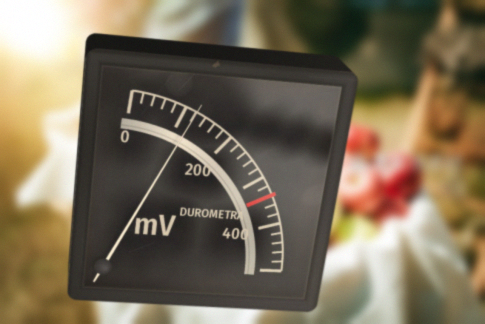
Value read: 120 mV
